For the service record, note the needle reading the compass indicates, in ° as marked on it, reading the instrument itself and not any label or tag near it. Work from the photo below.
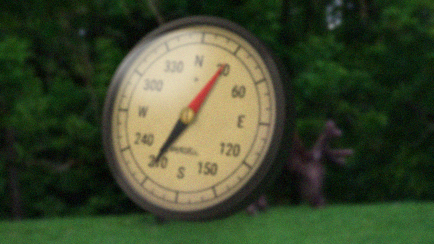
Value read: 30 °
